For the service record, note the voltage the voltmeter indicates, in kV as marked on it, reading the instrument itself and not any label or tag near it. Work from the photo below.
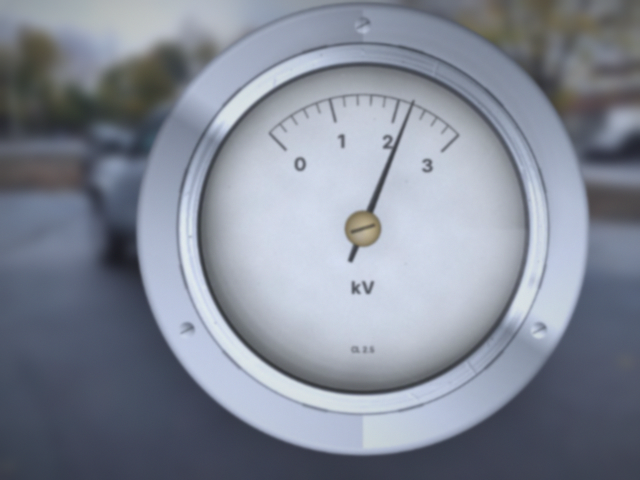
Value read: 2.2 kV
